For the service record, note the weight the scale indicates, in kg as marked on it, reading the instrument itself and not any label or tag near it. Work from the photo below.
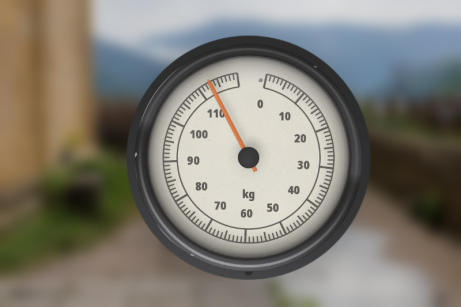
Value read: 113 kg
